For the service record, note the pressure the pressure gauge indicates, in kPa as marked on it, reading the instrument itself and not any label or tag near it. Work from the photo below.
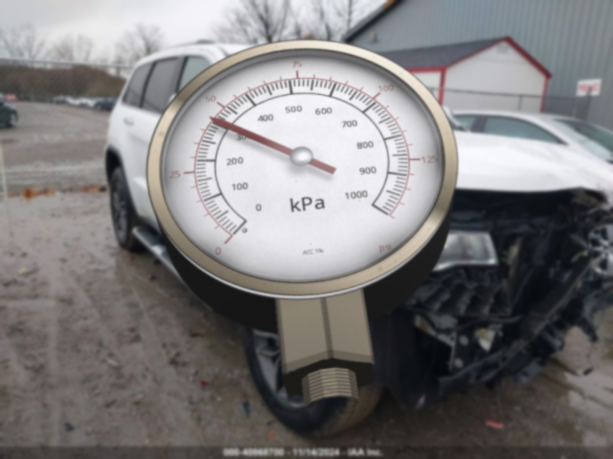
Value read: 300 kPa
